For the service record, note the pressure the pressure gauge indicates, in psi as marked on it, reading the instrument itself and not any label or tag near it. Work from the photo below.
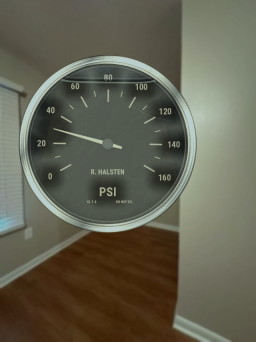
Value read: 30 psi
